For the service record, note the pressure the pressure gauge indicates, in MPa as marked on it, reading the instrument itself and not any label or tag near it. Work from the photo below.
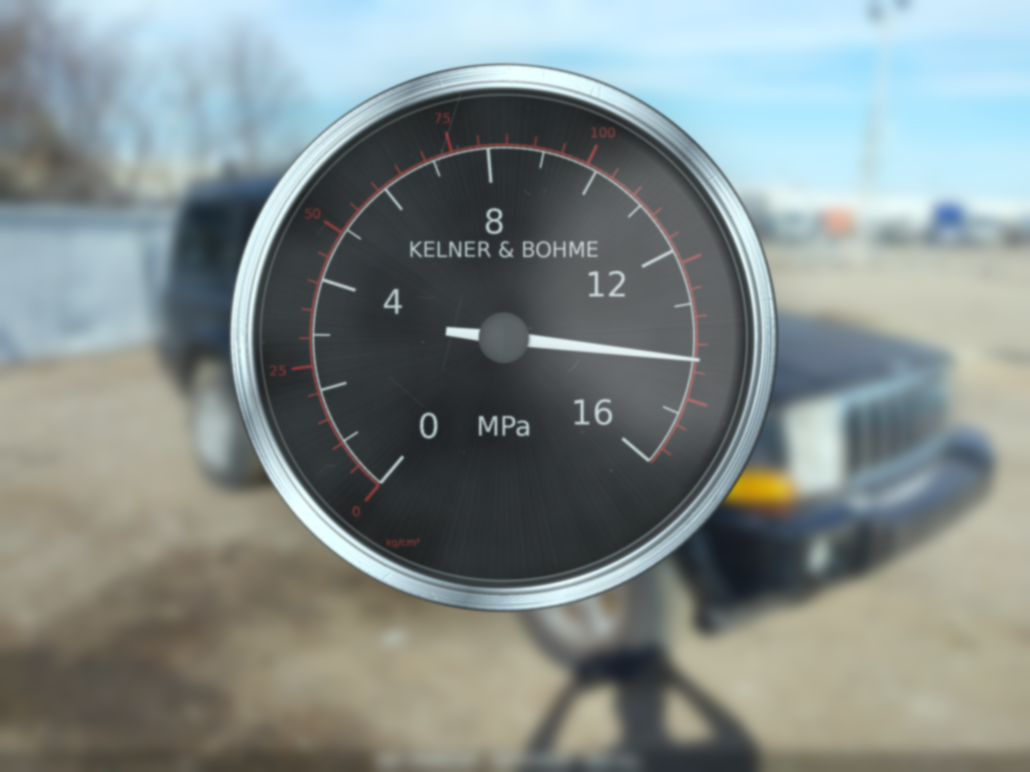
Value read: 14 MPa
